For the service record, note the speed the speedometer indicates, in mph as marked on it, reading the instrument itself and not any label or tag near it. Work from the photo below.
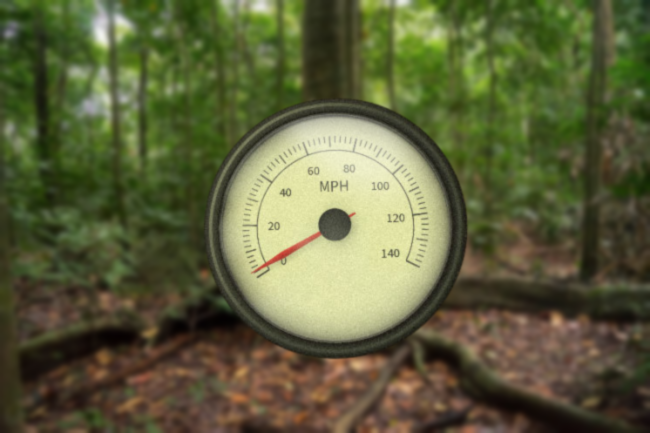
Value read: 2 mph
